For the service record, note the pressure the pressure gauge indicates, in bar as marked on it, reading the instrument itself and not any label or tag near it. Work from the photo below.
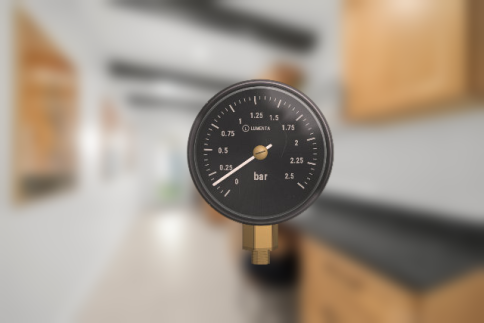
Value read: 0.15 bar
